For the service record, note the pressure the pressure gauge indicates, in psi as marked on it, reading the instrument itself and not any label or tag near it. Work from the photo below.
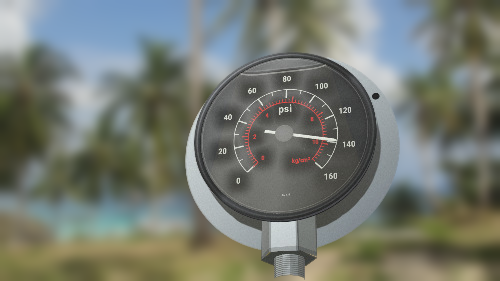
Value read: 140 psi
